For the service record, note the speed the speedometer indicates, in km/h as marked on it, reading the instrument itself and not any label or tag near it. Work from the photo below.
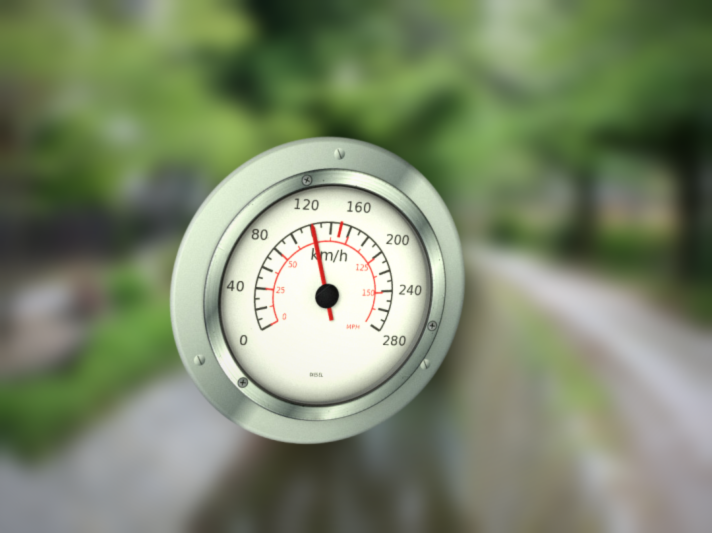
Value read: 120 km/h
